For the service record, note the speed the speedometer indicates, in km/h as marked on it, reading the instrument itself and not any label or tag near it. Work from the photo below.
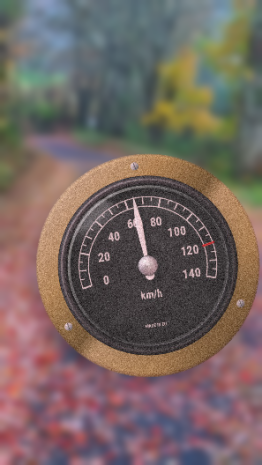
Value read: 65 km/h
